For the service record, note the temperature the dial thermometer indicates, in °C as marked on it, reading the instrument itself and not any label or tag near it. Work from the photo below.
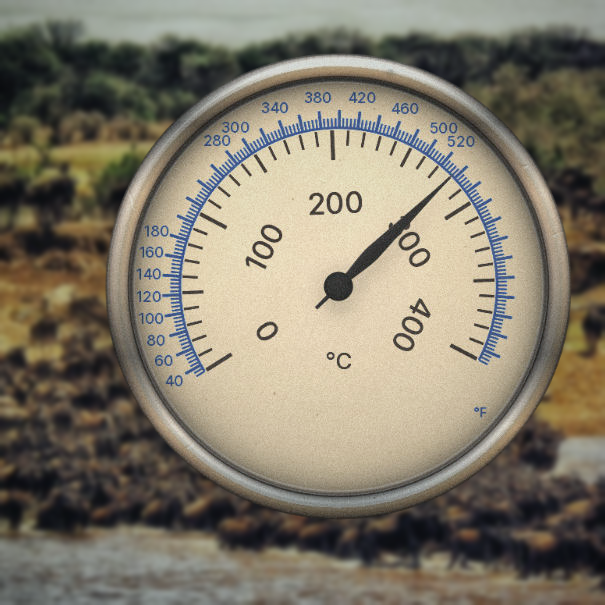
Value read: 280 °C
